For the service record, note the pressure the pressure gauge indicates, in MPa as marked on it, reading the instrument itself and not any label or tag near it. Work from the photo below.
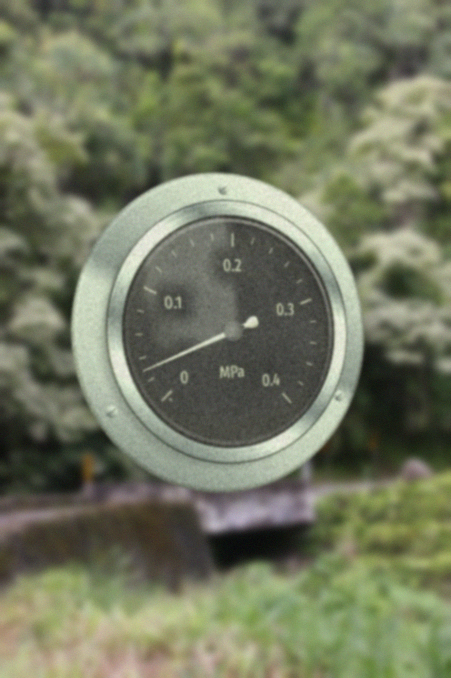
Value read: 0.03 MPa
